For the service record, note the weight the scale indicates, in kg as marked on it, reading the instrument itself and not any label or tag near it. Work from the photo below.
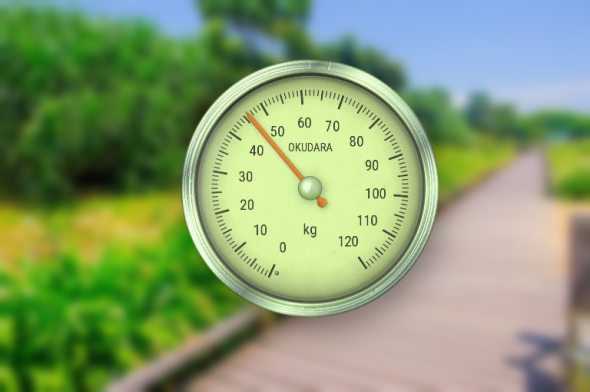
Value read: 46 kg
